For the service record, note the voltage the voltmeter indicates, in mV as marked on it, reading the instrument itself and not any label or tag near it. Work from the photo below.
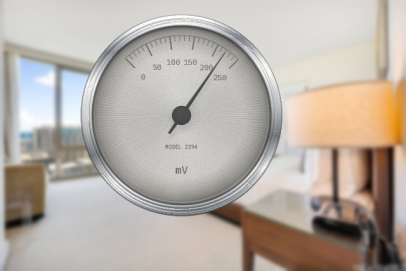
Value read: 220 mV
